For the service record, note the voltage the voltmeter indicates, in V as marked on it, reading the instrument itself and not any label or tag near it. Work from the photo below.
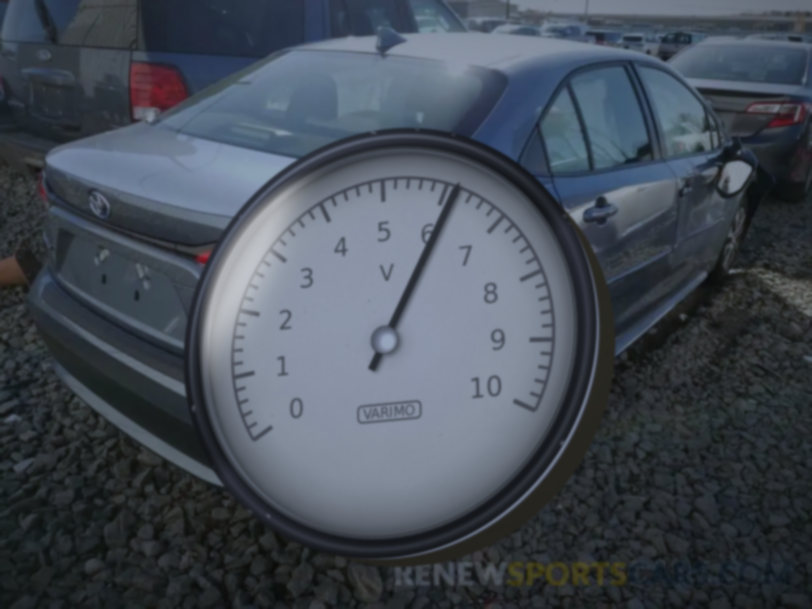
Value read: 6.2 V
